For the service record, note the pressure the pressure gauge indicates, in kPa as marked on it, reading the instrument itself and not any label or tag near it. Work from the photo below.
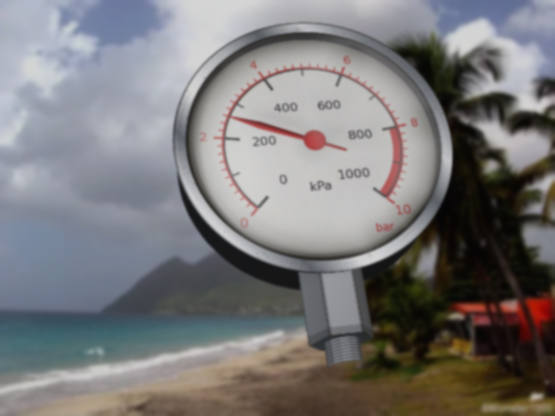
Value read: 250 kPa
